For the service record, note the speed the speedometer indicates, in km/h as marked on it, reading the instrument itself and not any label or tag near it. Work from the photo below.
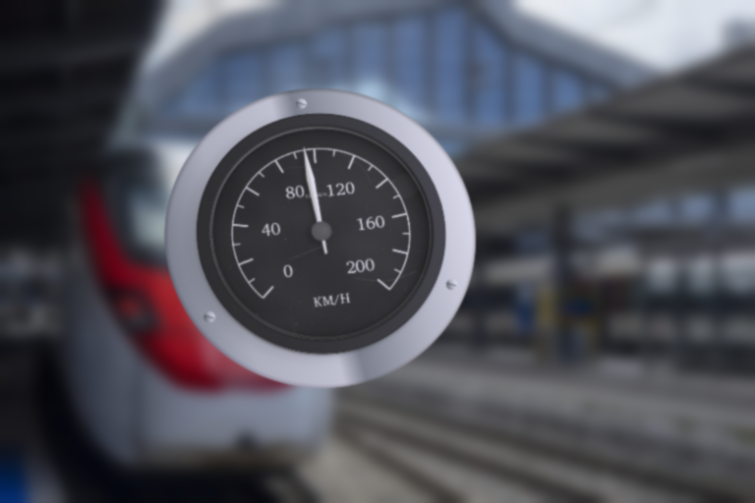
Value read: 95 km/h
